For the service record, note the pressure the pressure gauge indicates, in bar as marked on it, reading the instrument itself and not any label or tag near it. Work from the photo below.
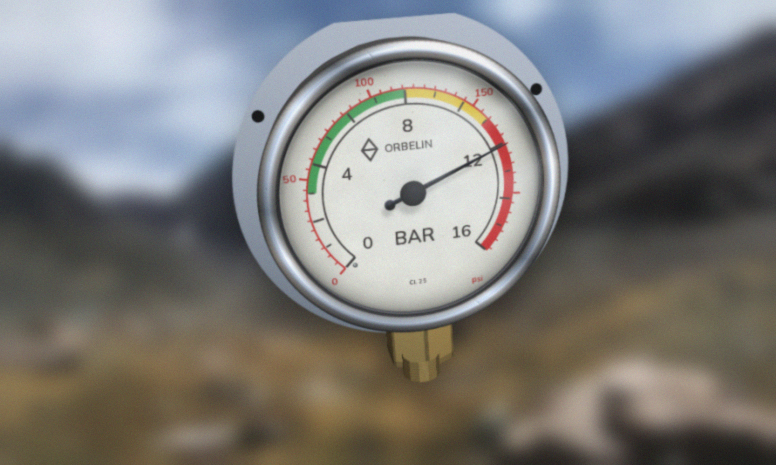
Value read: 12 bar
